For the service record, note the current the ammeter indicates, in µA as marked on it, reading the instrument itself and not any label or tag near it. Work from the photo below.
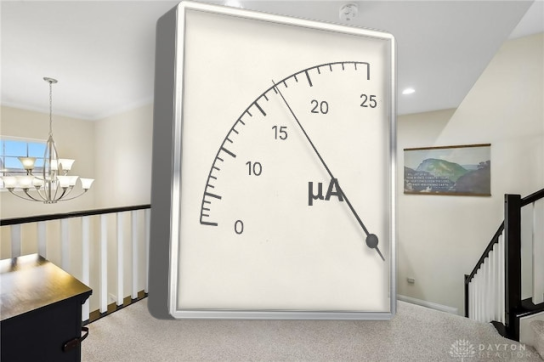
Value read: 17 µA
